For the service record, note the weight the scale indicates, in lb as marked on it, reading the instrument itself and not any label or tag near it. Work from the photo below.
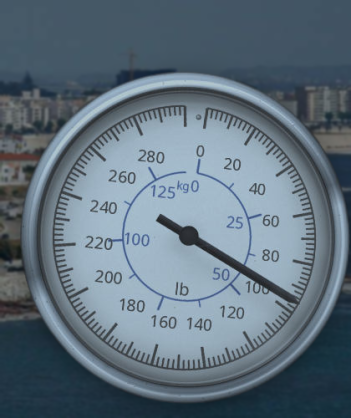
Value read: 96 lb
